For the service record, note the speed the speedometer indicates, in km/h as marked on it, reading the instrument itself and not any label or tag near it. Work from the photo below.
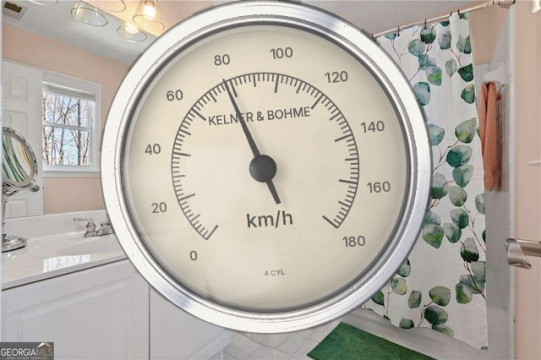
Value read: 78 km/h
